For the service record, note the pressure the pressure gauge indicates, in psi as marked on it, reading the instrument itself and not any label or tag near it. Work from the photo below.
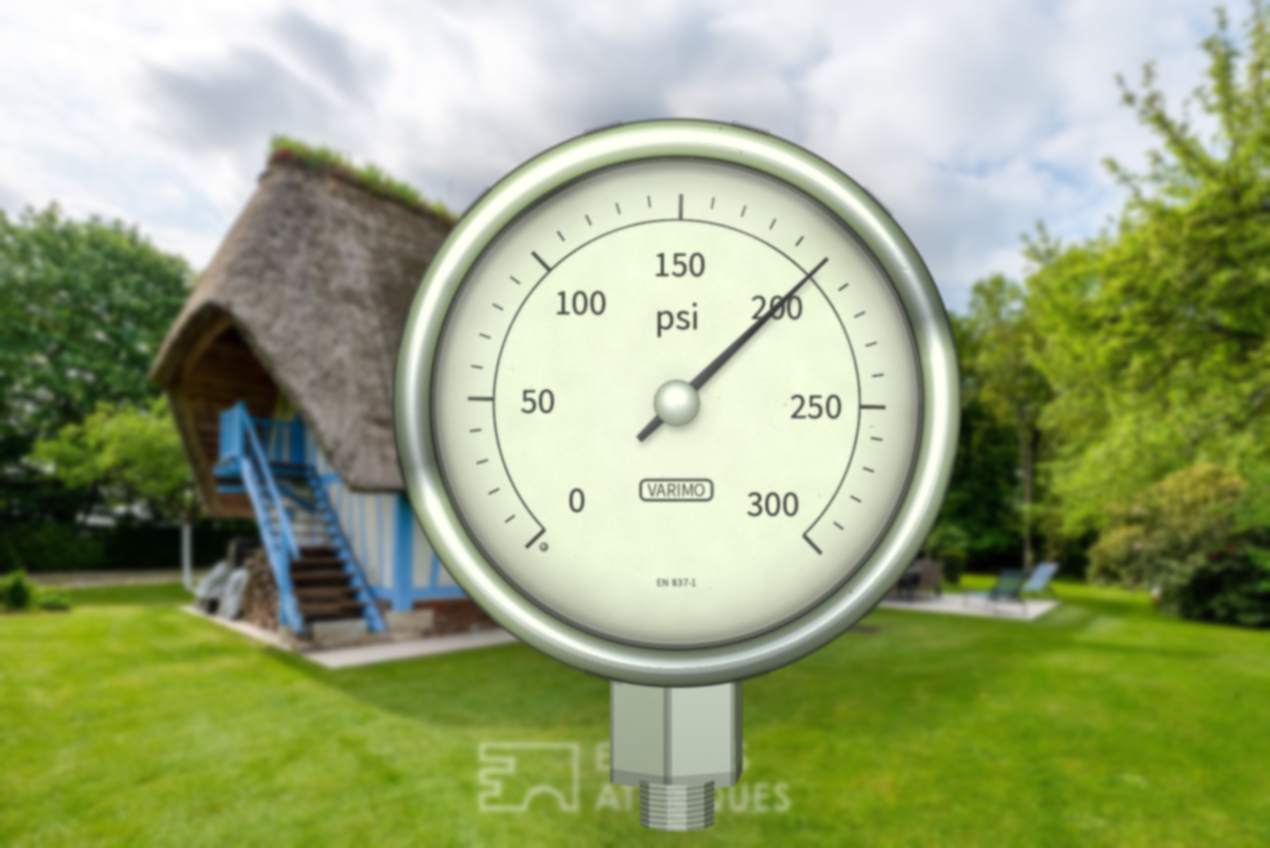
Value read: 200 psi
